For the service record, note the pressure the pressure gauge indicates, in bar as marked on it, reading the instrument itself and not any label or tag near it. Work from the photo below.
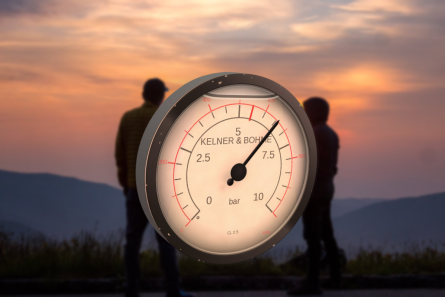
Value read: 6.5 bar
